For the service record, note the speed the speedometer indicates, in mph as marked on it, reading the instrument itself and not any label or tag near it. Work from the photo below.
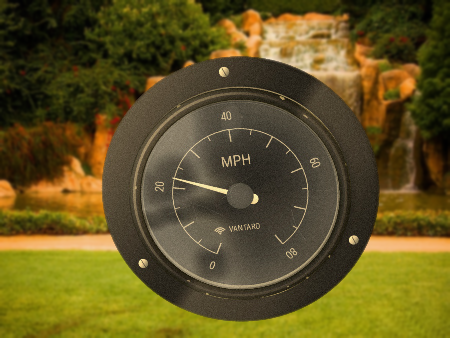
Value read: 22.5 mph
